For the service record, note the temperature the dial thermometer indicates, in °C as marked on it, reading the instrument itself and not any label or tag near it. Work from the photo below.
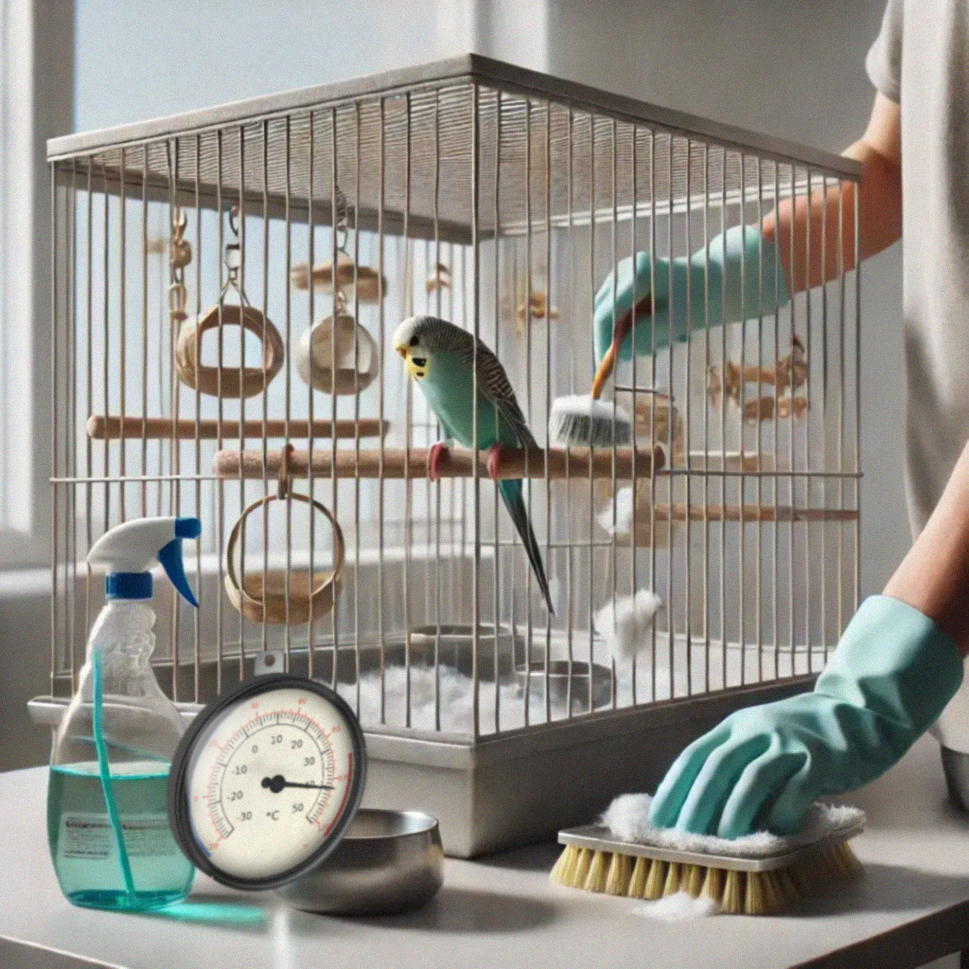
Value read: 40 °C
